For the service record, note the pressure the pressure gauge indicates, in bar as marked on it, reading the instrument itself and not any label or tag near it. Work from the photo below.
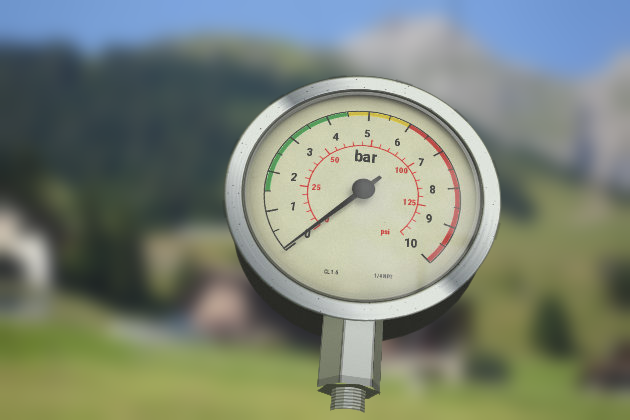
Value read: 0 bar
